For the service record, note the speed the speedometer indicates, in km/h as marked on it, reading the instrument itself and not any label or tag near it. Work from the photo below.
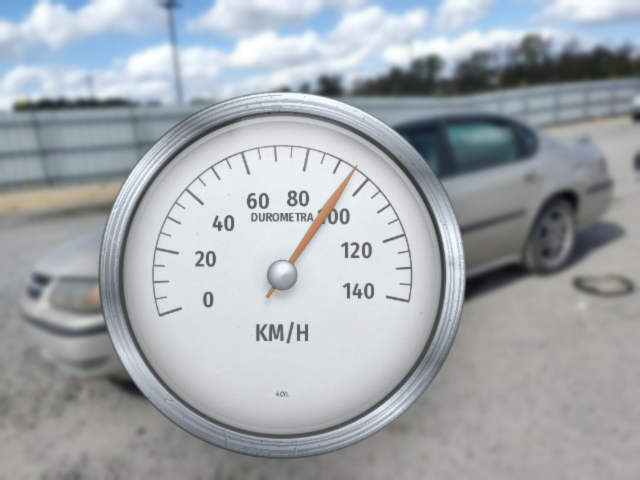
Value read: 95 km/h
